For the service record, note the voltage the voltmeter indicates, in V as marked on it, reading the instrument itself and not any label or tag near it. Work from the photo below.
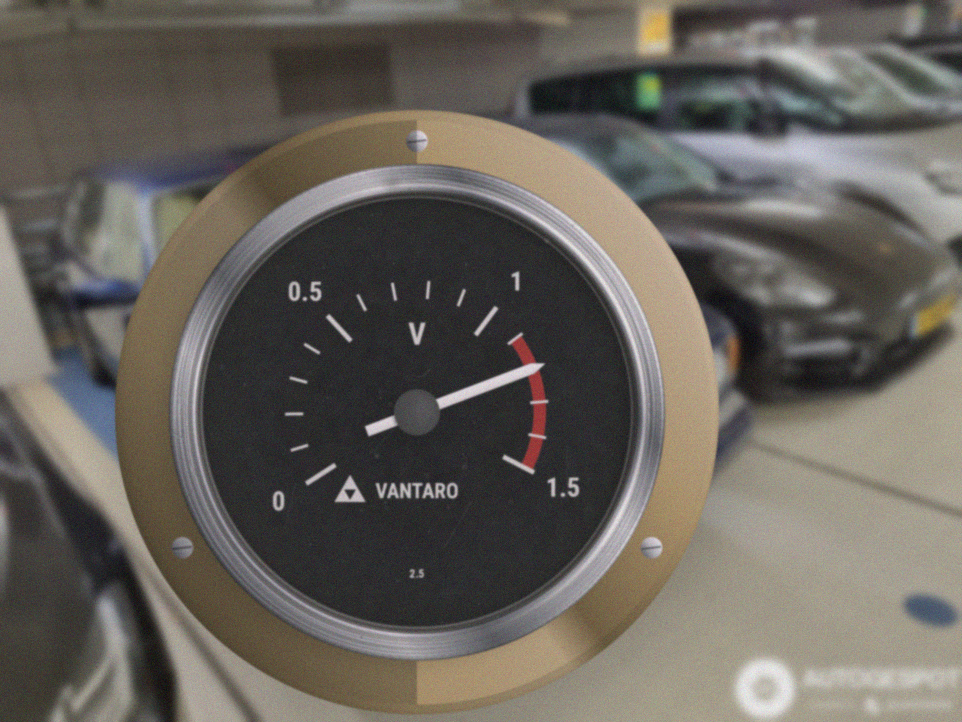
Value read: 1.2 V
